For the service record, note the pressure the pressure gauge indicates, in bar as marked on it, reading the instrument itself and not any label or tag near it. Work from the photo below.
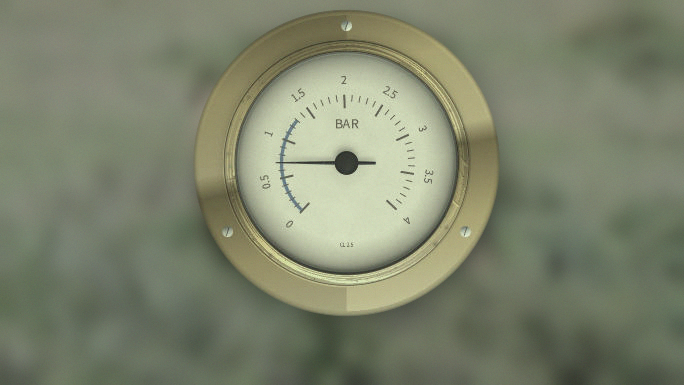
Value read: 0.7 bar
